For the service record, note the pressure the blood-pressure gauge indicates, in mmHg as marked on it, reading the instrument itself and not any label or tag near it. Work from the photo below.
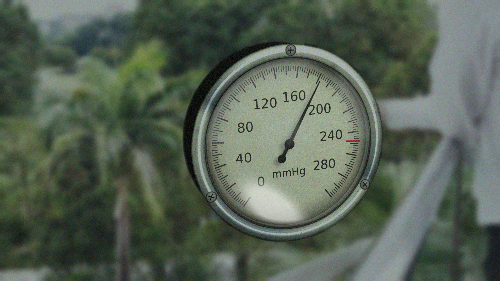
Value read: 180 mmHg
